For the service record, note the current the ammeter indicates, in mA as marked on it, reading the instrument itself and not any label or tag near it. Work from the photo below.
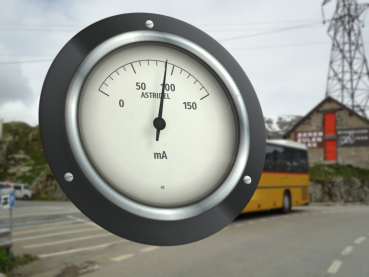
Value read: 90 mA
